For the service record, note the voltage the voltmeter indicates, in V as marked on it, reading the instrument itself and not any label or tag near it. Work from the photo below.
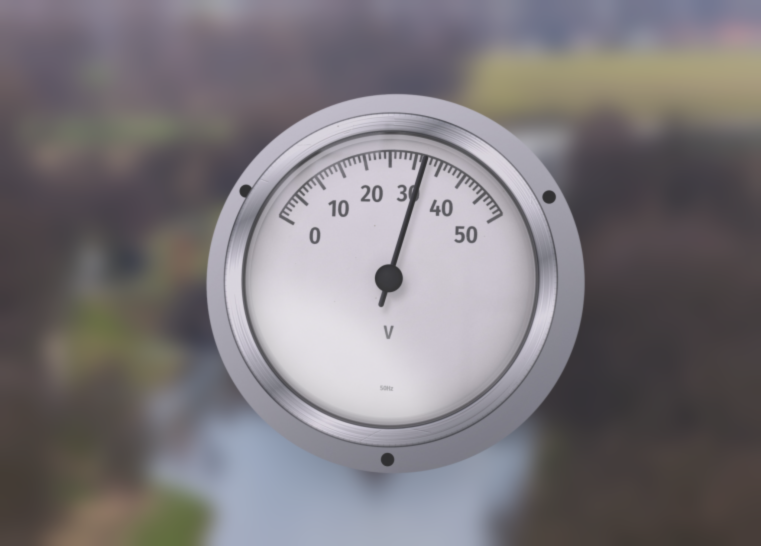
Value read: 32 V
